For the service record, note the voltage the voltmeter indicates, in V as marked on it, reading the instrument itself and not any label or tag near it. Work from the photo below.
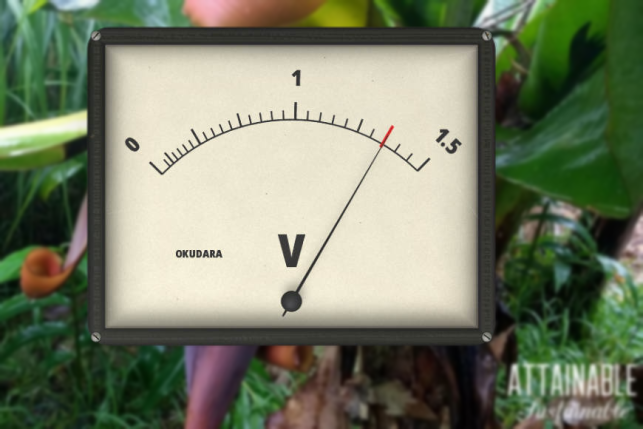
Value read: 1.35 V
